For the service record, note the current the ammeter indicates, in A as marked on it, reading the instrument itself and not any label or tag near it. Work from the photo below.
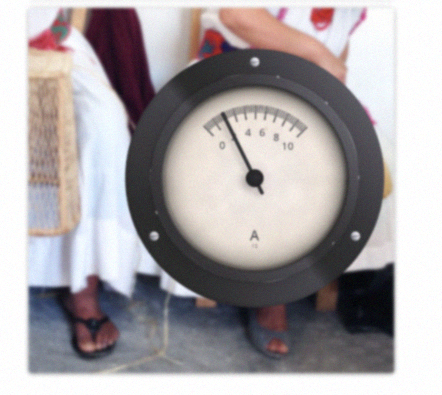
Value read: 2 A
